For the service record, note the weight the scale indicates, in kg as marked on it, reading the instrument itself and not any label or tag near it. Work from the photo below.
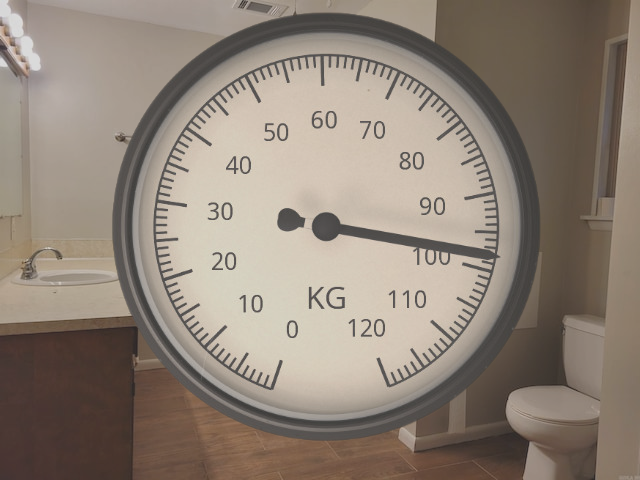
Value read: 98 kg
